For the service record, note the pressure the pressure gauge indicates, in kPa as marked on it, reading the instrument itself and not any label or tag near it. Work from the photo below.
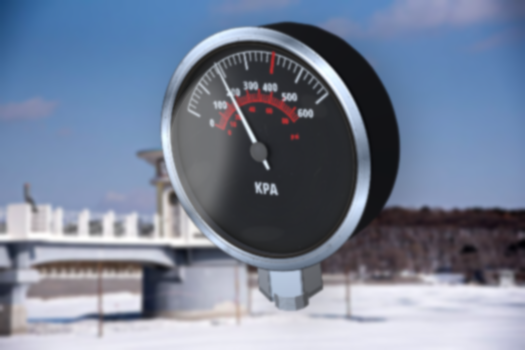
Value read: 200 kPa
